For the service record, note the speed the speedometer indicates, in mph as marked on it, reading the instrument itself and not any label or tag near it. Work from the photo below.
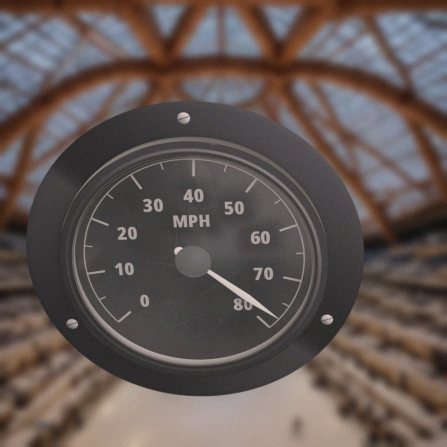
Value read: 77.5 mph
